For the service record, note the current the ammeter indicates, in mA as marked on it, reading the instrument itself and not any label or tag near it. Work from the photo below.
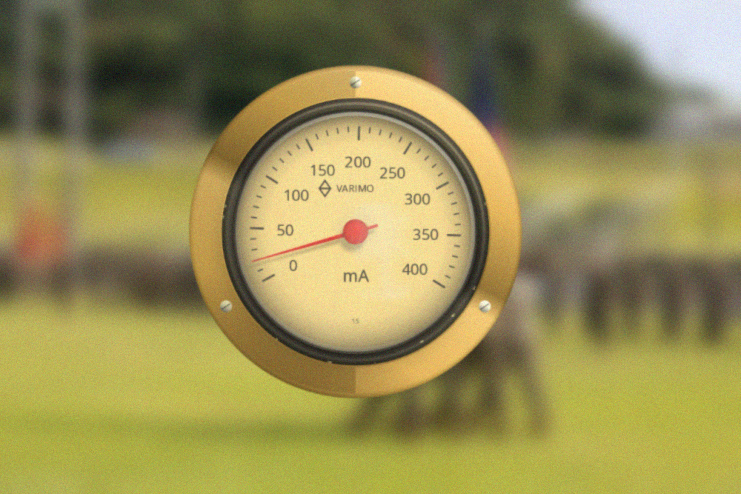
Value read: 20 mA
